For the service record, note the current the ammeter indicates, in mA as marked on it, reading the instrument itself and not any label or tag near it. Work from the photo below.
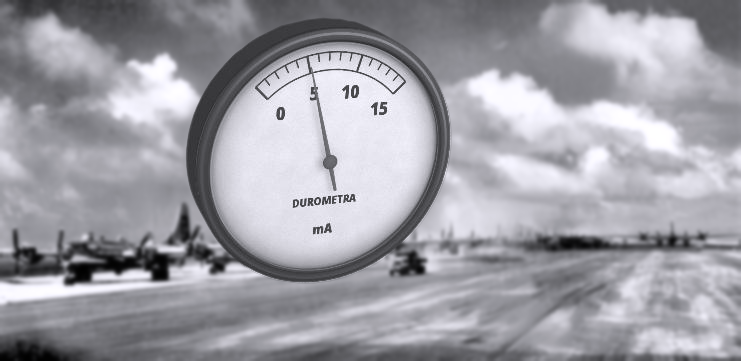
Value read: 5 mA
